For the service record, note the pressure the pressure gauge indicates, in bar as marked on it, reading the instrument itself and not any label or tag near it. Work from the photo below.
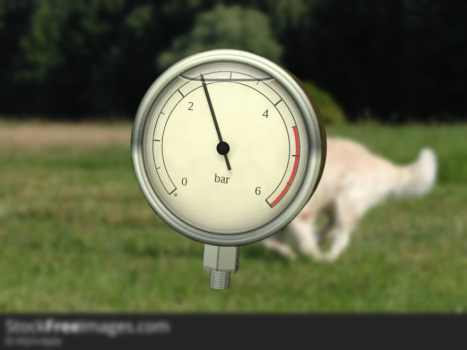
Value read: 2.5 bar
